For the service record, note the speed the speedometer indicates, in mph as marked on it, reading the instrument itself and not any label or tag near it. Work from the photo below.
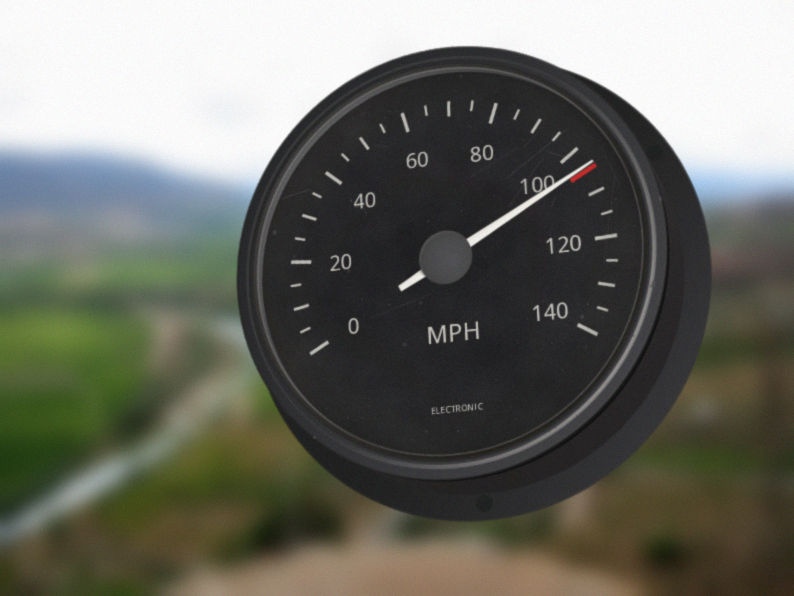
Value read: 105 mph
